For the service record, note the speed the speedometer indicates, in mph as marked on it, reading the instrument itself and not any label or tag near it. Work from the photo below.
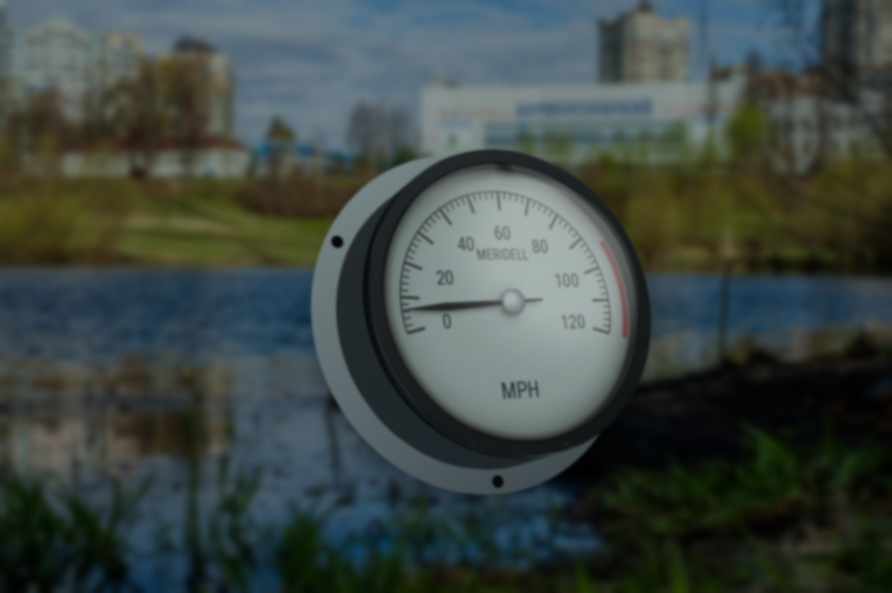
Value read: 6 mph
